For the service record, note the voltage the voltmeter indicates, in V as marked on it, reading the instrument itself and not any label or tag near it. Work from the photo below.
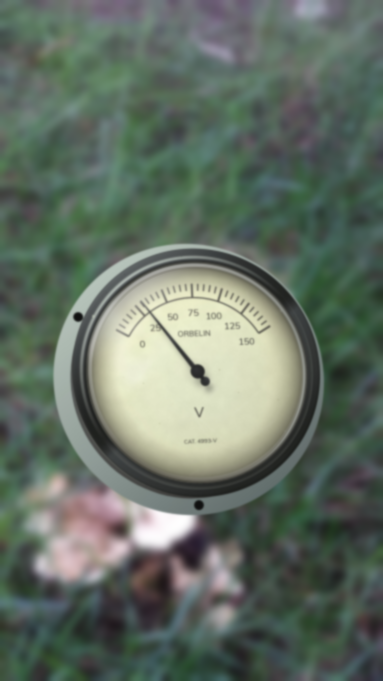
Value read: 30 V
